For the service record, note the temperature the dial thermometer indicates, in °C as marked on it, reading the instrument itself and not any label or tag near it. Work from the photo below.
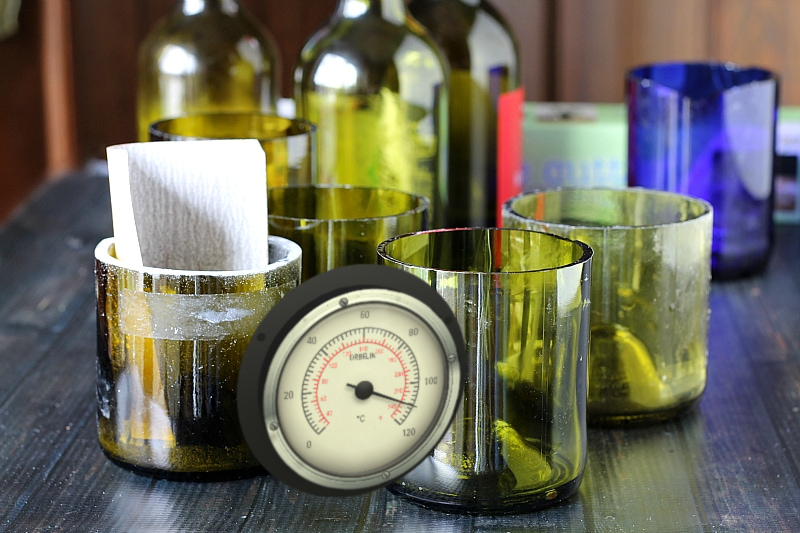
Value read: 110 °C
